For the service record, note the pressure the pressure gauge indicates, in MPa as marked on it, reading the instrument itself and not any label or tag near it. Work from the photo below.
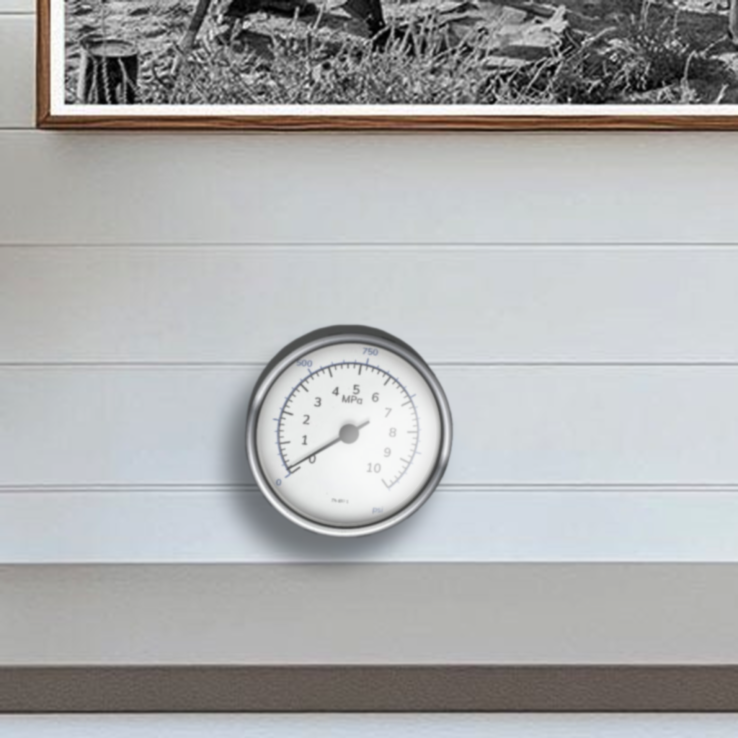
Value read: 0.2 MPa
